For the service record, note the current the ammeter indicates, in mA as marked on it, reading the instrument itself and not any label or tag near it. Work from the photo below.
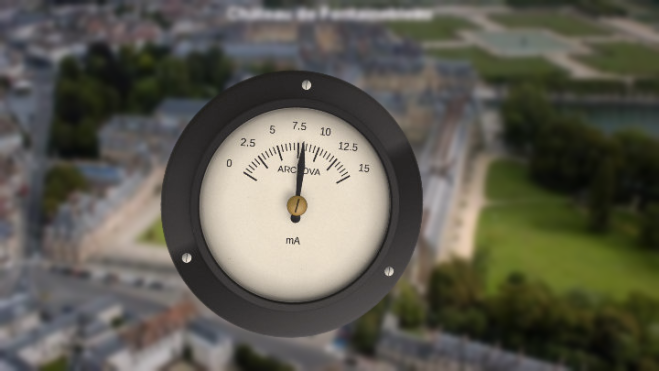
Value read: 8 mA
